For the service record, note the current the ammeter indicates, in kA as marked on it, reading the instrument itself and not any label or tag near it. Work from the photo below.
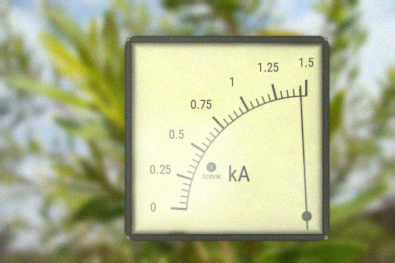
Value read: 1.45 kA
